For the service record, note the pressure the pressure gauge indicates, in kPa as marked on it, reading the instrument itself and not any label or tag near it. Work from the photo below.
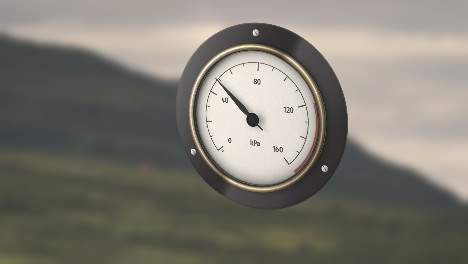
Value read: 50 kPa
